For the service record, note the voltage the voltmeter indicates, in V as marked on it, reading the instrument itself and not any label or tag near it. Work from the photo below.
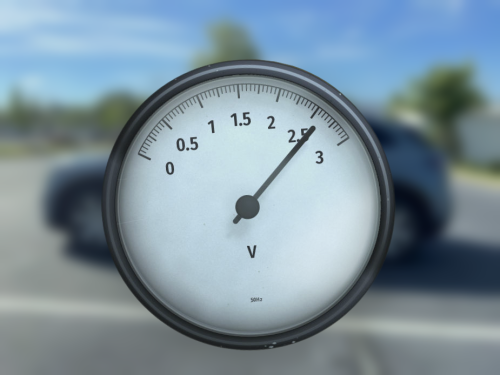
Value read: 2.6 V
